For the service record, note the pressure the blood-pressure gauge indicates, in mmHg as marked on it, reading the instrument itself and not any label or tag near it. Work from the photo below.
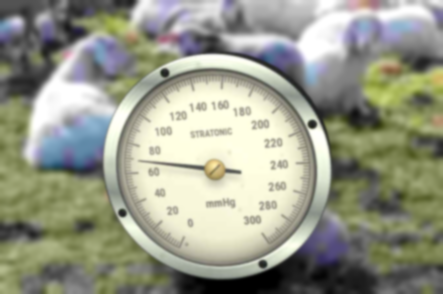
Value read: 70 mmHg
